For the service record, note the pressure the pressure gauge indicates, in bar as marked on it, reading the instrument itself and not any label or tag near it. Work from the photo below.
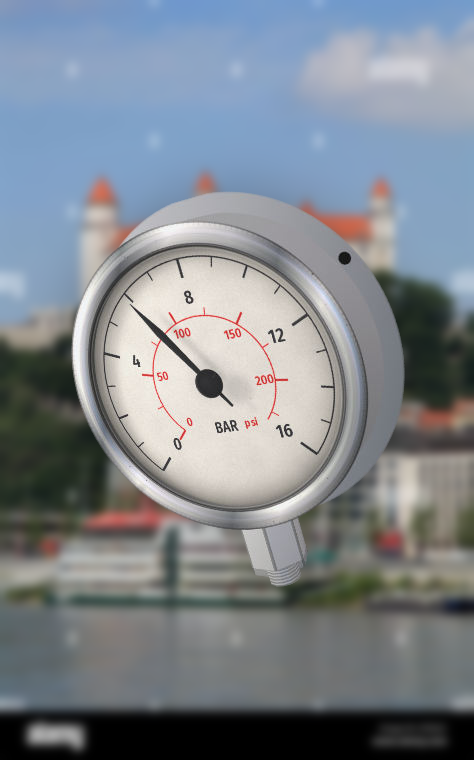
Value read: 6 bar
